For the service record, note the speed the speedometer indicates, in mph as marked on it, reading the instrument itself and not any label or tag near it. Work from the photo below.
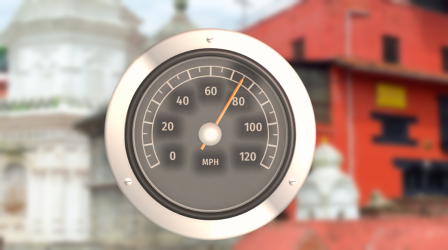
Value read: 75 mph
